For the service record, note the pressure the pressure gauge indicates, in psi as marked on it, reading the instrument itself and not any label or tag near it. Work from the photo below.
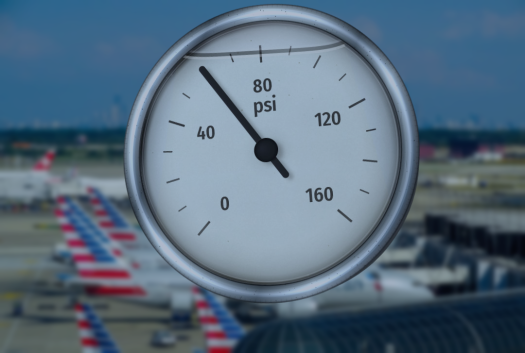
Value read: 60 psi
